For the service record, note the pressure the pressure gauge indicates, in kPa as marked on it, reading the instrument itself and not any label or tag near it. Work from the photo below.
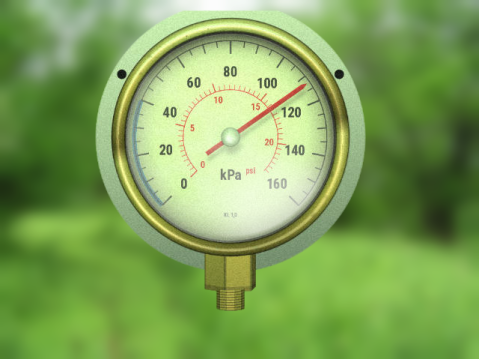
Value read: 112.5 kPa
